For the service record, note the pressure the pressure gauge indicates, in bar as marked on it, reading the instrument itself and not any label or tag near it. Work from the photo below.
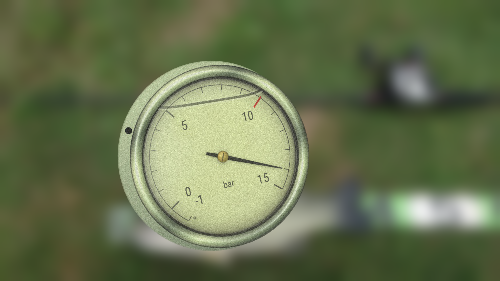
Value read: 14 bar
